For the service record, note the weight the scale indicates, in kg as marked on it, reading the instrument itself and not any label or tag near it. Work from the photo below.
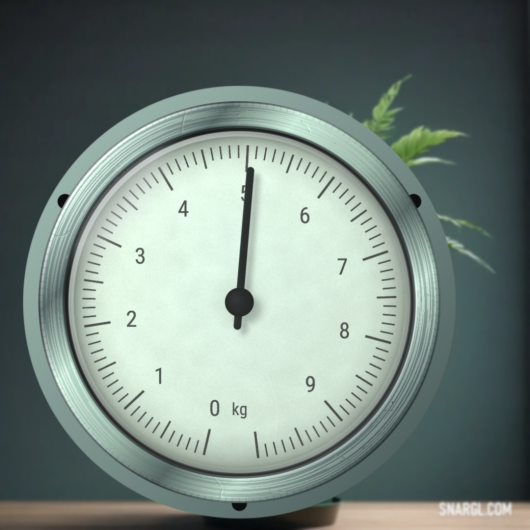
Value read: 5.05 kg
